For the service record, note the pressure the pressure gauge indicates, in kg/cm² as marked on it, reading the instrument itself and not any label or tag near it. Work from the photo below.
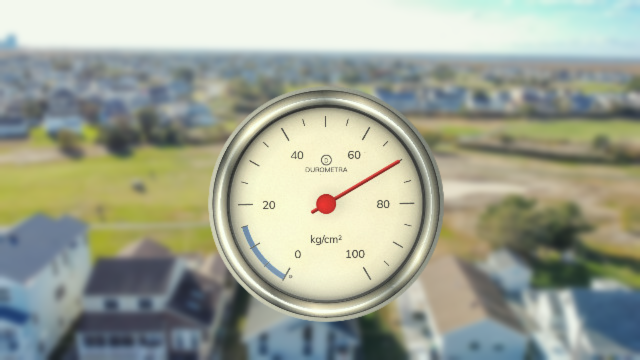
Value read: 70 kg/cm²
